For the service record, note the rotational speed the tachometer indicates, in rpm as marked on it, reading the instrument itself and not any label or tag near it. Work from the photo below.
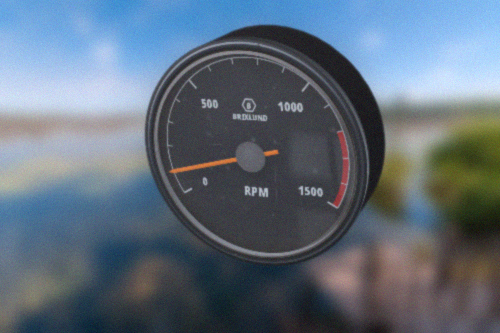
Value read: 100 rpm
